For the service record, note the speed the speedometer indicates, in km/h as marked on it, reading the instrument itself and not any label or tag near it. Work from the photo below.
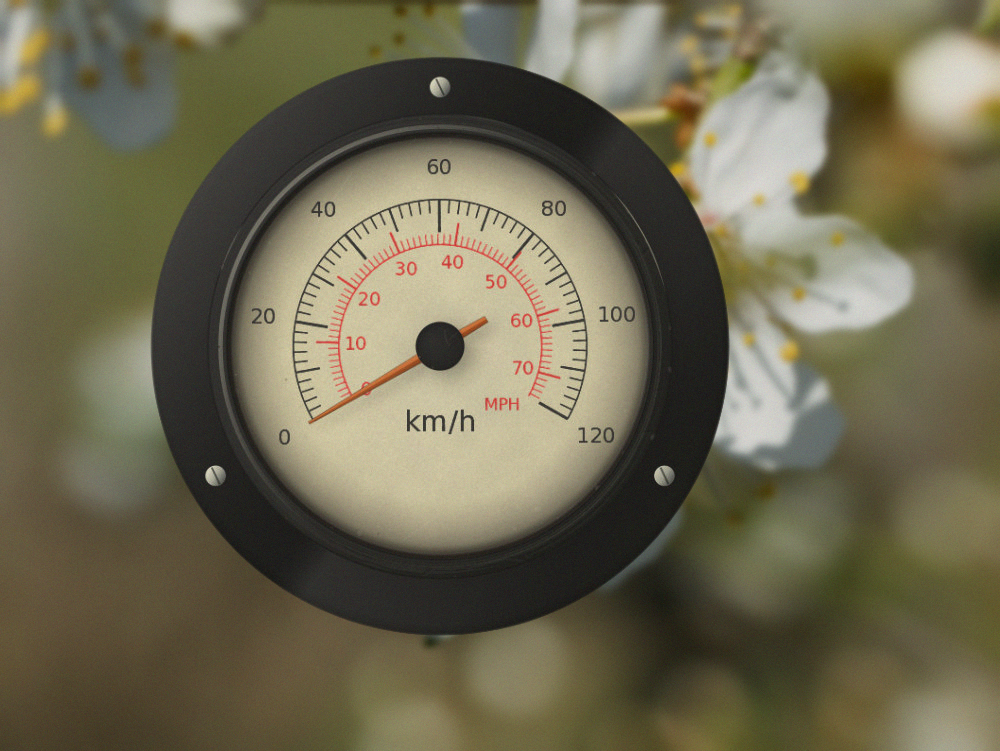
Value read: 0 km/h
